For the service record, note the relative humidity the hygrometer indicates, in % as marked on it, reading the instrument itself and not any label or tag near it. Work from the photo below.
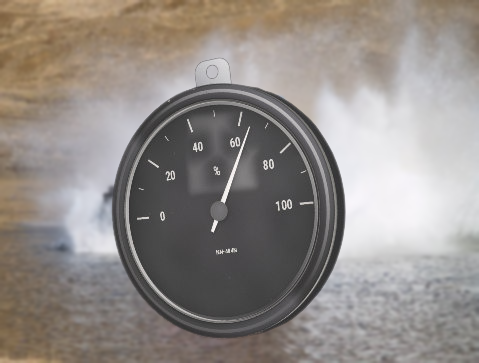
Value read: 65 %
